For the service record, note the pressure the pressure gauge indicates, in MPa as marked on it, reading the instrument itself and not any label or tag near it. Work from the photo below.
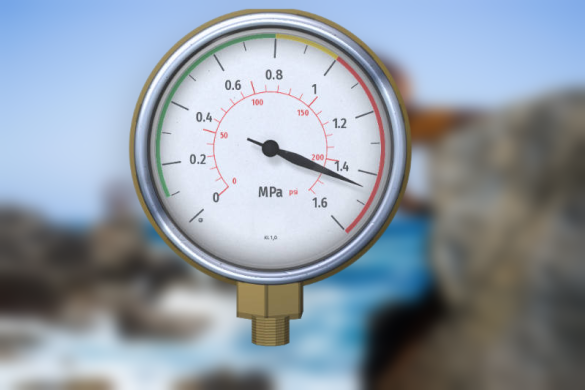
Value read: 1.45 MPa
